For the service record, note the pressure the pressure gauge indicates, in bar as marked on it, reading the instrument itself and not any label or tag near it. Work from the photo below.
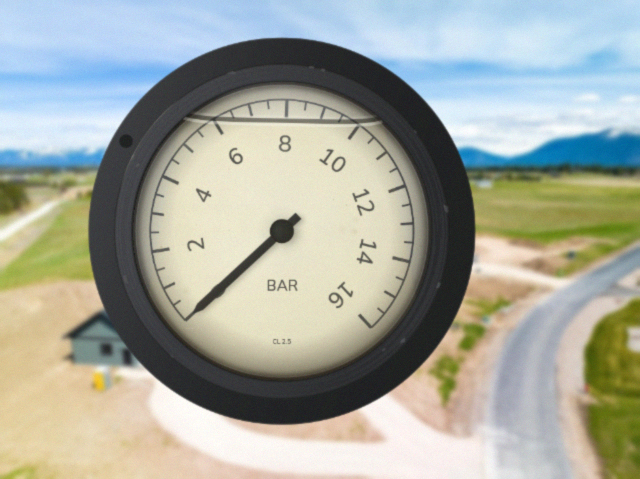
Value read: 0 bar
